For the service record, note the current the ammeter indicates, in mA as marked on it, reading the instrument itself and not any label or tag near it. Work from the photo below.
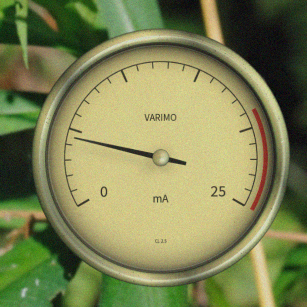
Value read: 4.5 mA
